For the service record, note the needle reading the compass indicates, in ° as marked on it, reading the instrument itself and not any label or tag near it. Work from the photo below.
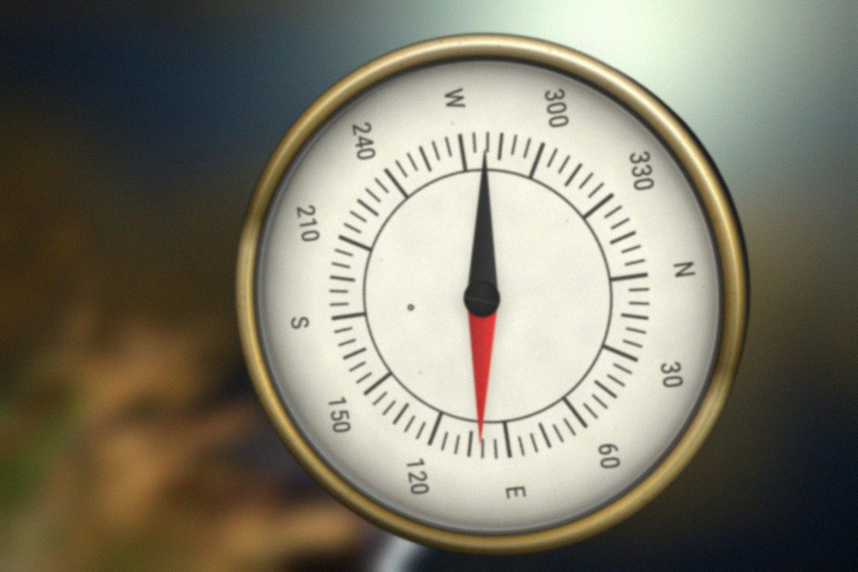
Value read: 100 °
